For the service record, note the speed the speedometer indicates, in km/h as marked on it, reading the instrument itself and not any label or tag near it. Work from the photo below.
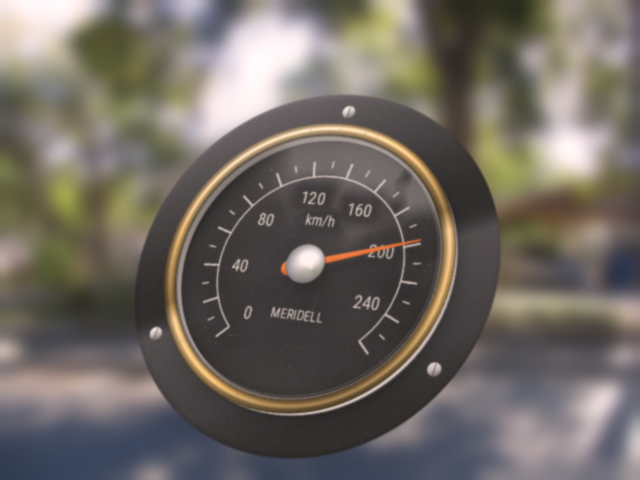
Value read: 200 km/h
